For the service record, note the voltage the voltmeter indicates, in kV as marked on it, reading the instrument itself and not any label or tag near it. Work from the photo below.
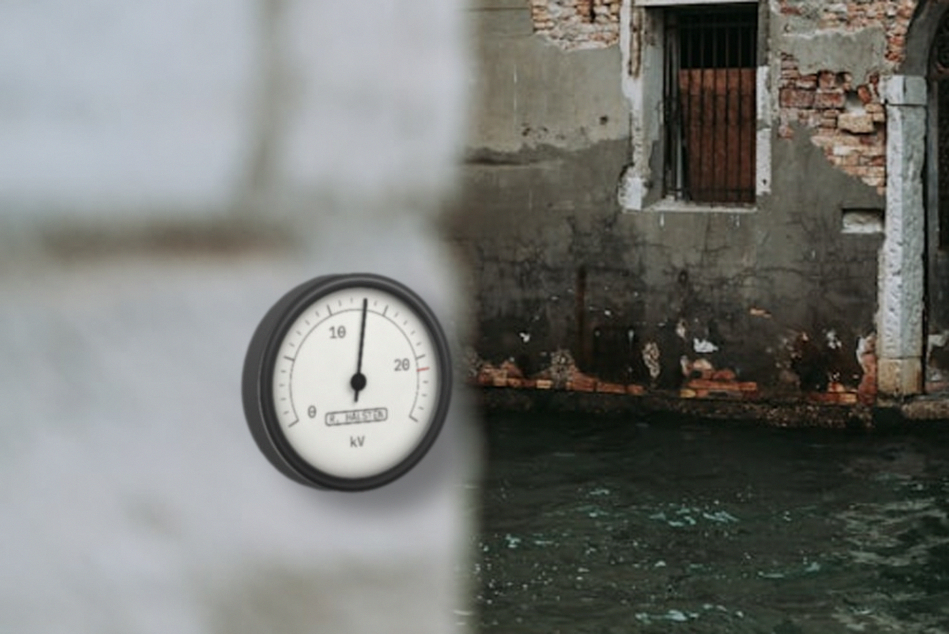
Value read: 13 kV
